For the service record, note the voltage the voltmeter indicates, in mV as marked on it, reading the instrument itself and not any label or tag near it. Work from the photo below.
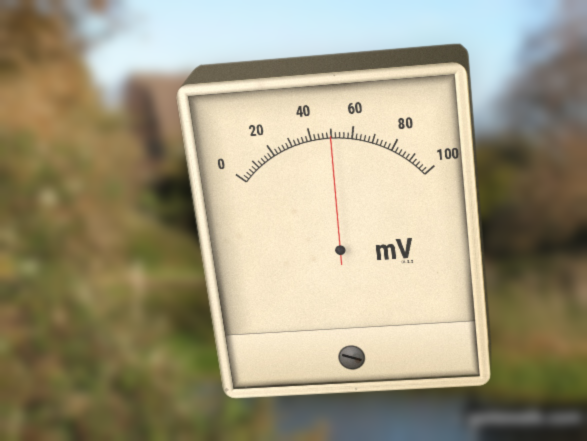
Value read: 50 mV
